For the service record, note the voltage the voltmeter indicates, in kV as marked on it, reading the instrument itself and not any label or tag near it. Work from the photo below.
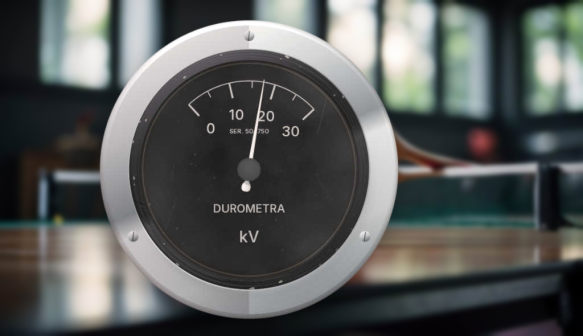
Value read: 17.5 kV
